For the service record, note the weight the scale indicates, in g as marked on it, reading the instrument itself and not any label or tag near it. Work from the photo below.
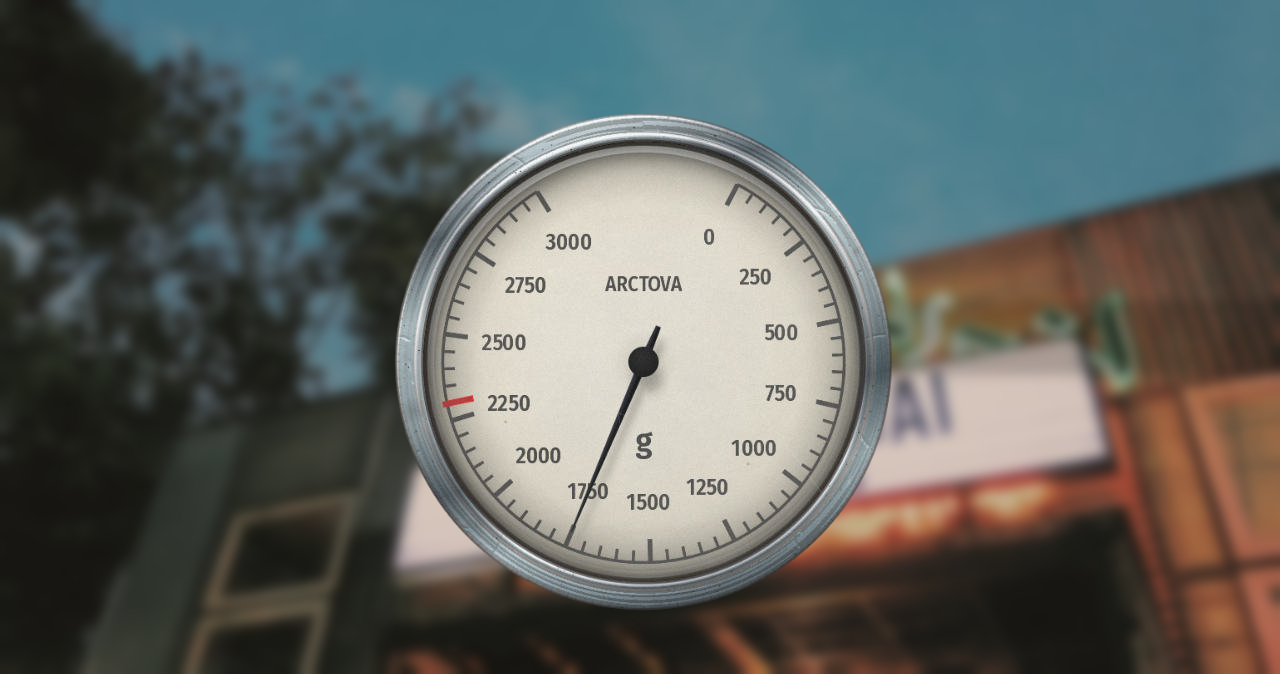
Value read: 1750 g
